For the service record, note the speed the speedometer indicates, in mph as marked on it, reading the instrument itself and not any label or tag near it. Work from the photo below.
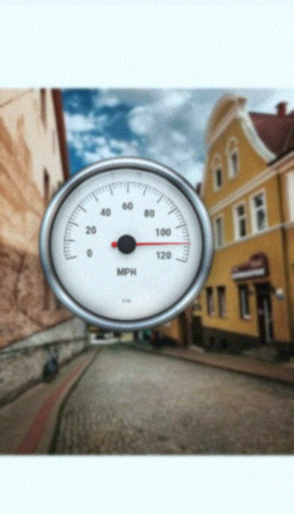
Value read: 110 mph
